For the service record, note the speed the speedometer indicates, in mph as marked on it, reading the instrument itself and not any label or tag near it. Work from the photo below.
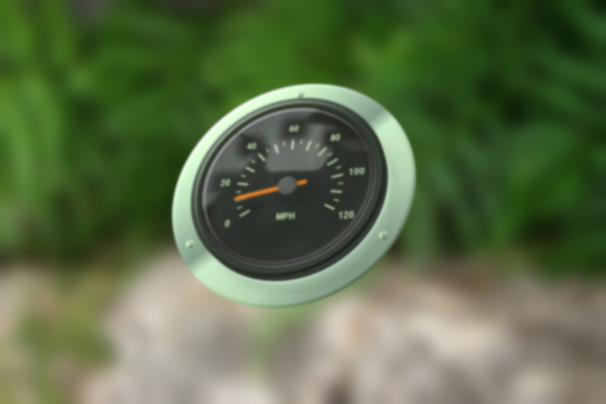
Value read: 10 mph
